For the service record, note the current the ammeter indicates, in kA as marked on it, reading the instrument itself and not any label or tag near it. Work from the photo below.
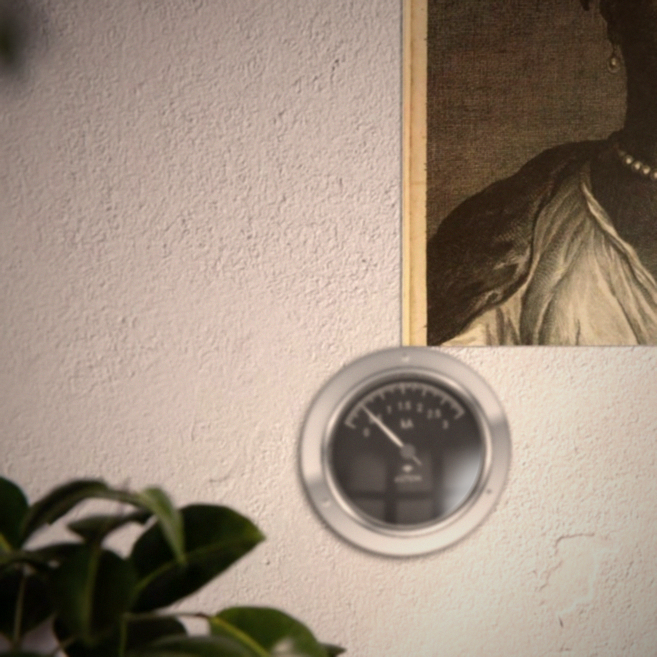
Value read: 0.5 kA
